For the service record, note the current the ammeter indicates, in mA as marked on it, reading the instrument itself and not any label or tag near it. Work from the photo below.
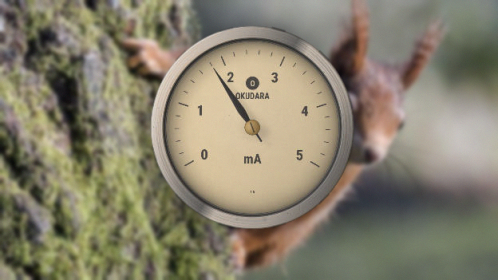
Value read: 1.8 mA
